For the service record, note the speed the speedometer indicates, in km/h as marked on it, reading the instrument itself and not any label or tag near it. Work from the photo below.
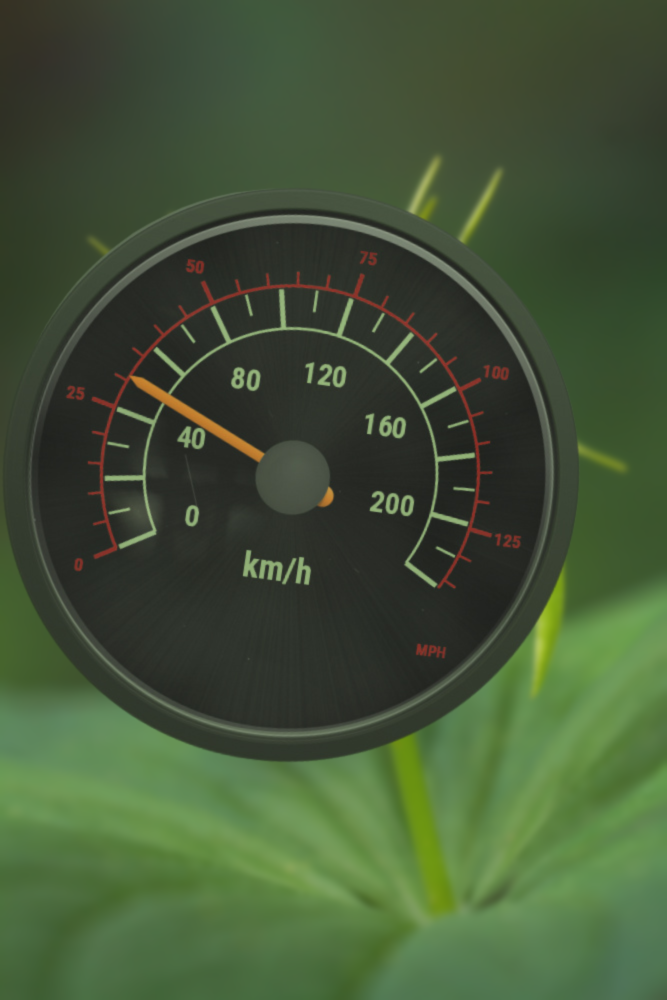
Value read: 50 km/h
